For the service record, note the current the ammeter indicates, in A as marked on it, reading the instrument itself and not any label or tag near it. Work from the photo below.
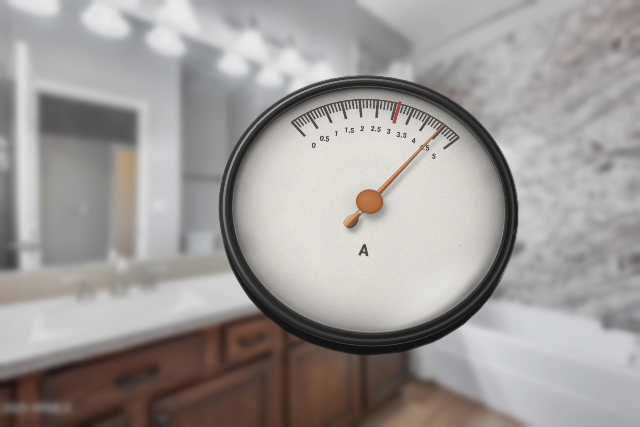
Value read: 4.5 A
